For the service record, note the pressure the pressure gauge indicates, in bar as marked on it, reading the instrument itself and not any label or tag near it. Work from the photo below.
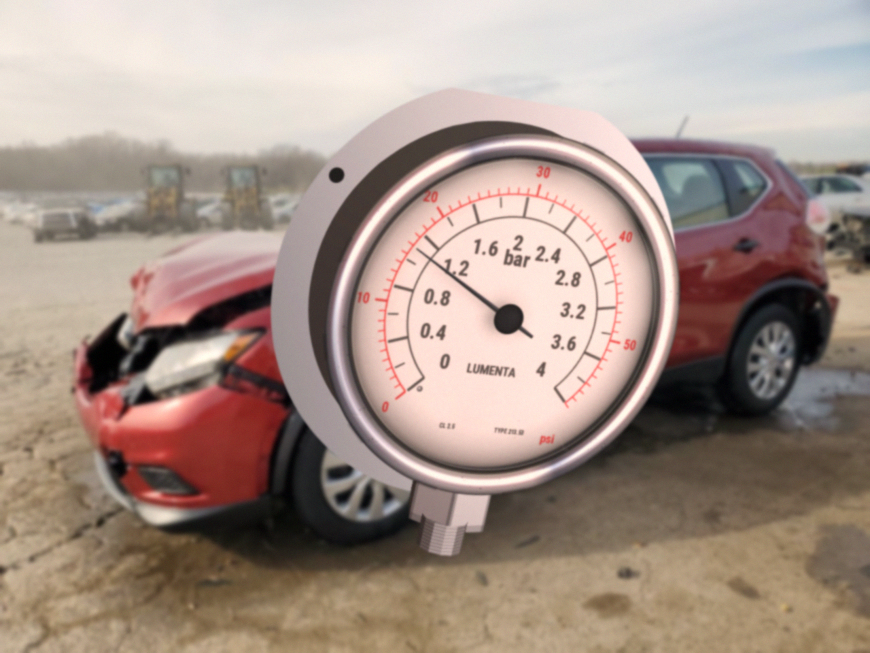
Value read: 1.1 bar
